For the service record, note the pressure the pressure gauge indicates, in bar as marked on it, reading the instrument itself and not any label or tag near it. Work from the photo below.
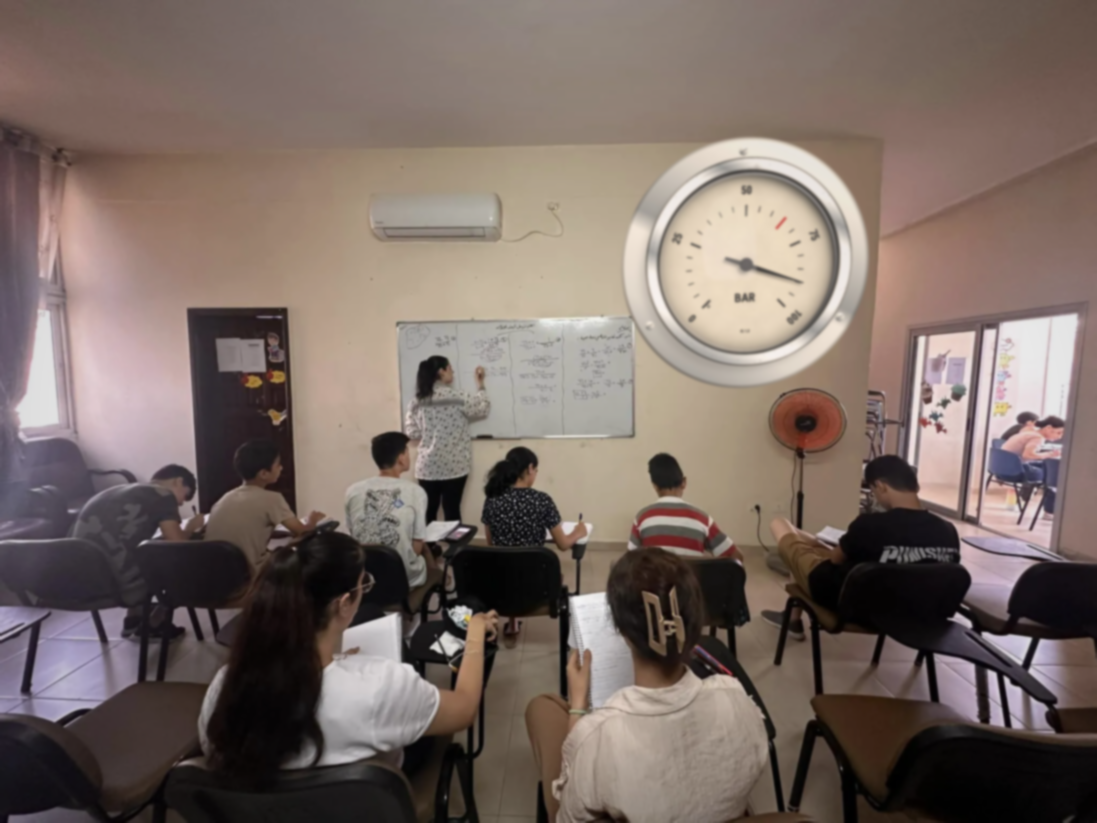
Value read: 90 bar
